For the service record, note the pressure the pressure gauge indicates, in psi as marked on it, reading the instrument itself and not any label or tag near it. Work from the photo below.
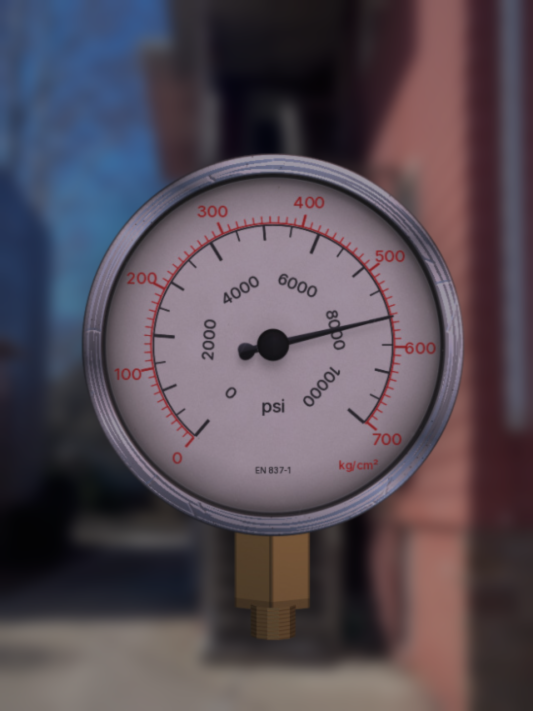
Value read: 8000 psi
